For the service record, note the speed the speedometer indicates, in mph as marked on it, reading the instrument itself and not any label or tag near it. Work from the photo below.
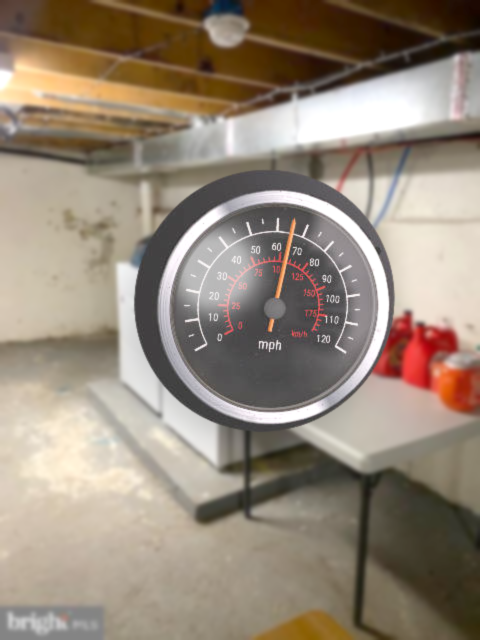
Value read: 65 mph
